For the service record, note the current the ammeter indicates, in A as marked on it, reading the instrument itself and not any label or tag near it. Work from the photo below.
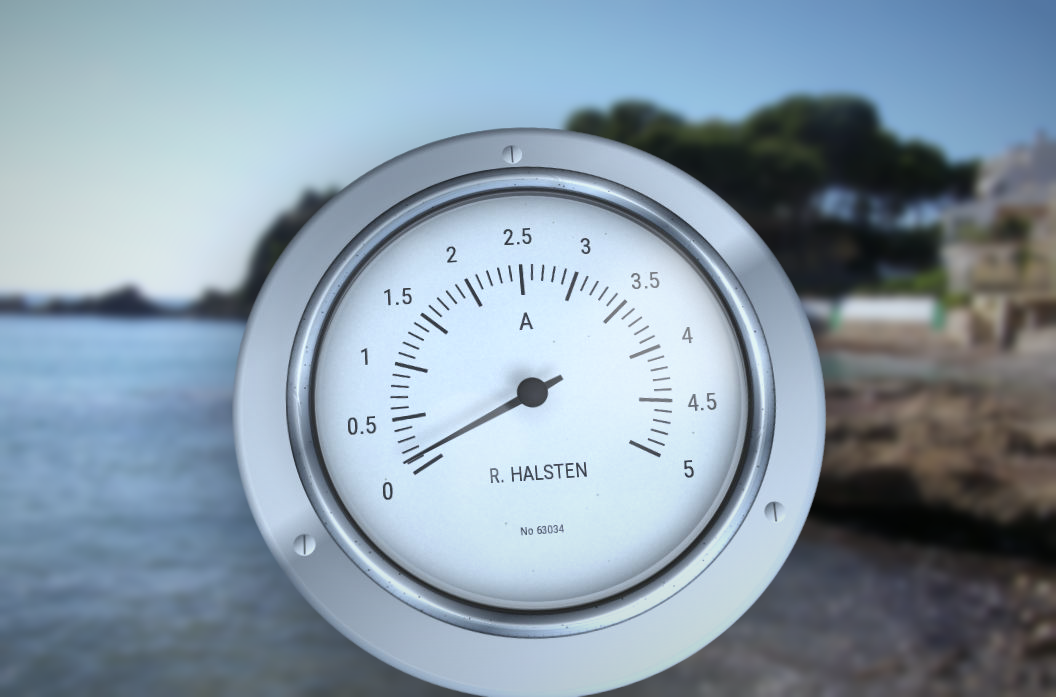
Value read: 0.1 A
